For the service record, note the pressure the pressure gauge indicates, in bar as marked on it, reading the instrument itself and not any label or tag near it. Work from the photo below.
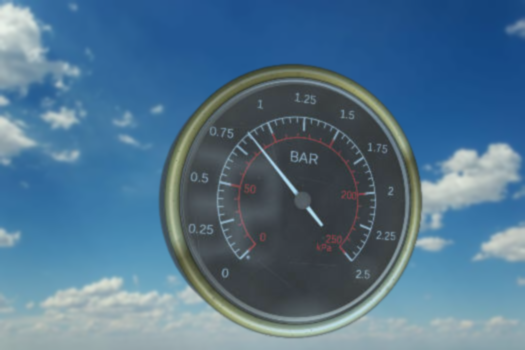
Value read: 0.85 bar
